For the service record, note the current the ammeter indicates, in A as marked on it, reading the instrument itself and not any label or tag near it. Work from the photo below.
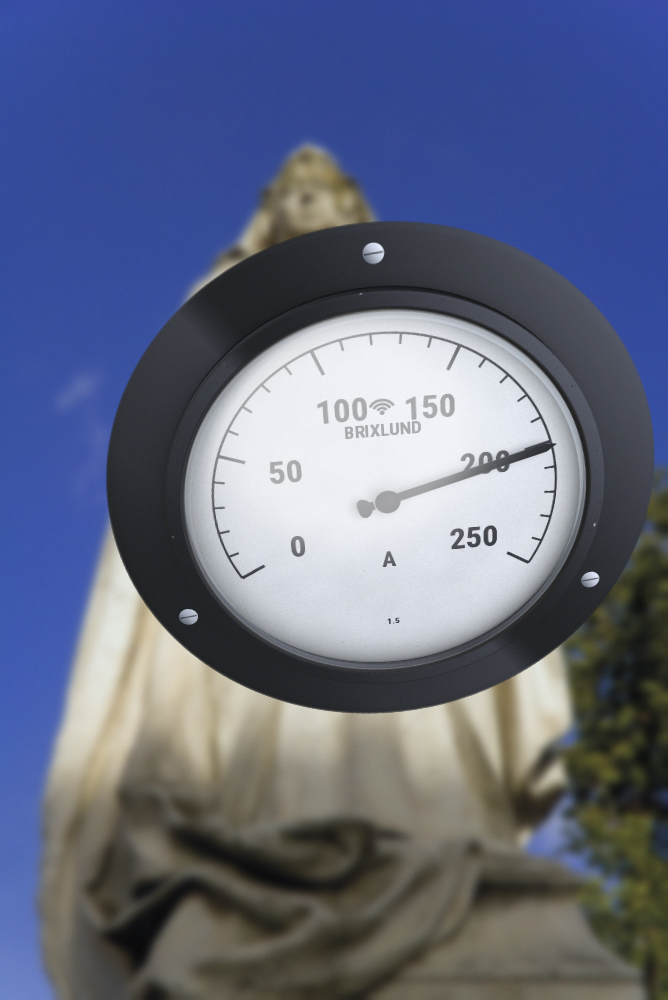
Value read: 200 A
